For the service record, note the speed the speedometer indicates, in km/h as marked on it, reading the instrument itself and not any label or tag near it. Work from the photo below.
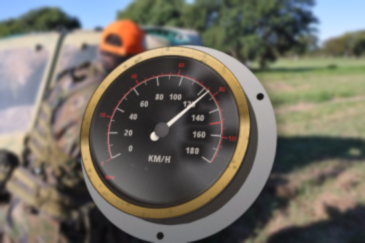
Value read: 125 km/h
